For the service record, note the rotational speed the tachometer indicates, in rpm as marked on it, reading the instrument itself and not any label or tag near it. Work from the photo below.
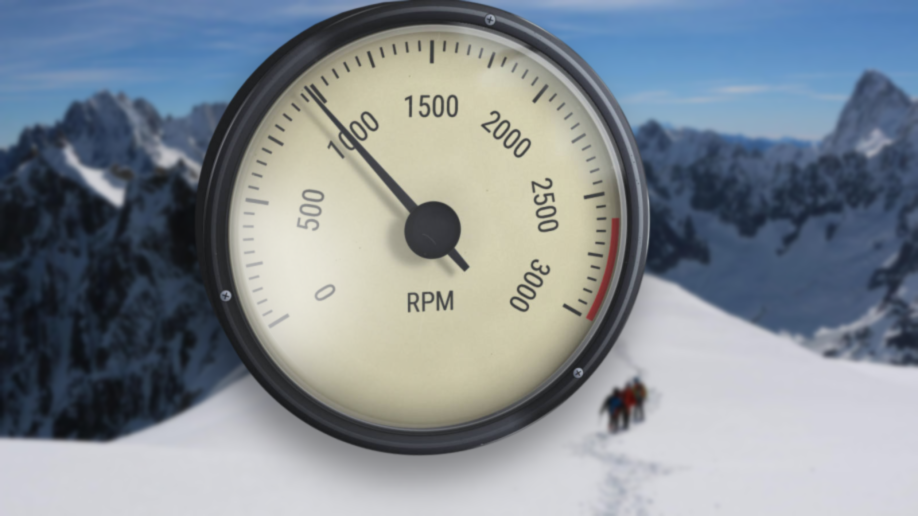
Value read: 975 rpm
